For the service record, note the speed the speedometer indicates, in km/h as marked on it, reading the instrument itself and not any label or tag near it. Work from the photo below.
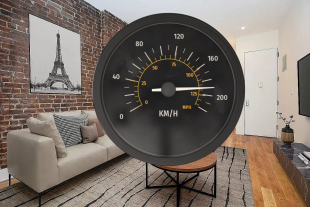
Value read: 190 km/h
